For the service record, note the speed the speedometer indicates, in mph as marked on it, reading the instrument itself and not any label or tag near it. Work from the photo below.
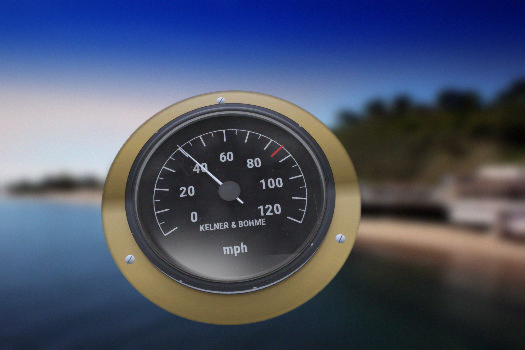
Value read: 40 mph
